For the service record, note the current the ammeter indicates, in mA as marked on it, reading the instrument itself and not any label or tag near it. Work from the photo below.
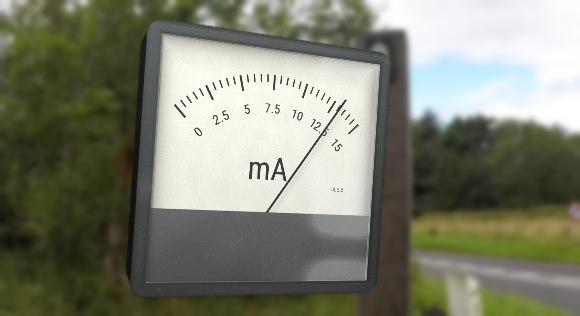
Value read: 13 mA
